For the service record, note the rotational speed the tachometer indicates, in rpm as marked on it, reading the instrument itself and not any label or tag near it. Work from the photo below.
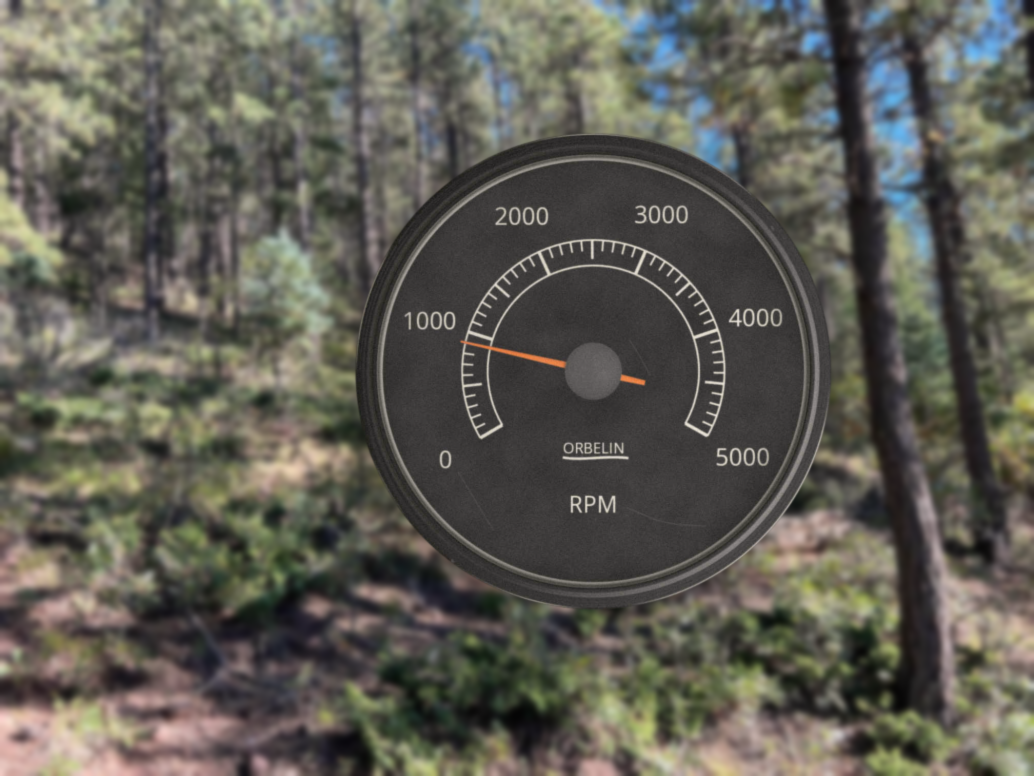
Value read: 900 rpm
